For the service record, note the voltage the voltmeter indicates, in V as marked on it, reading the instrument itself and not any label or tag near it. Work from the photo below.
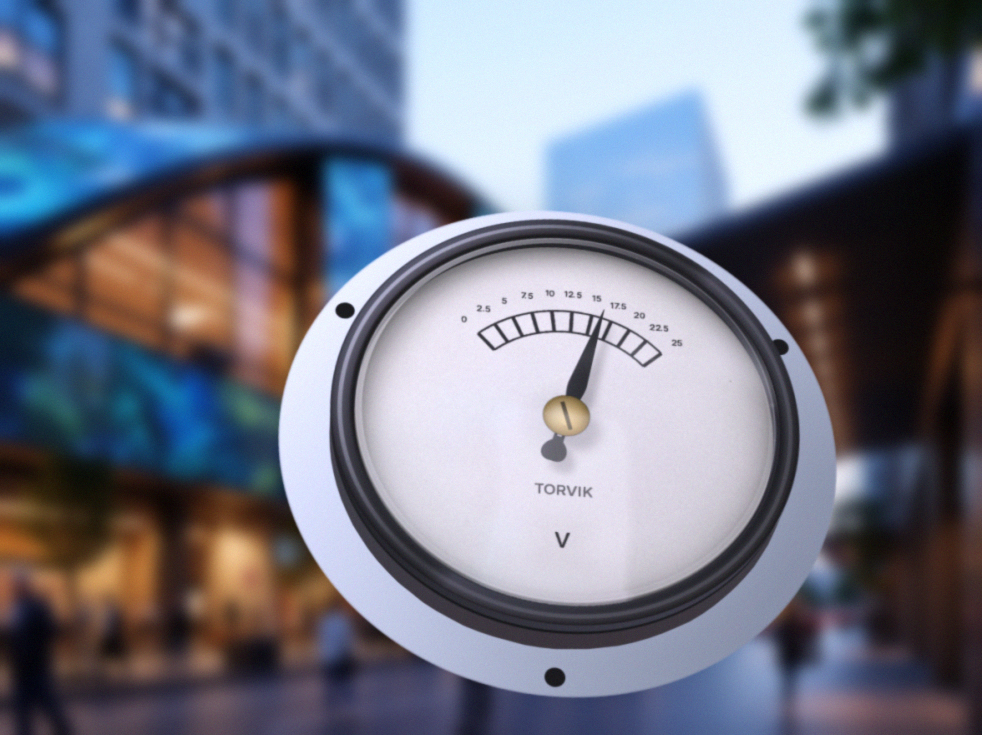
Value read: 16.25 V
